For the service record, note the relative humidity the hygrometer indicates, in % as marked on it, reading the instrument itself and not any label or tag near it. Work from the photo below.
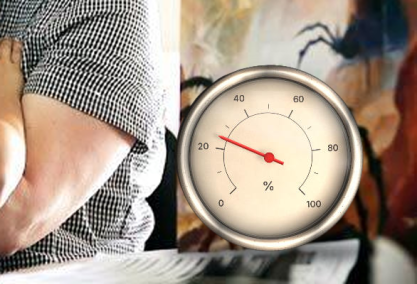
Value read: 25 %
